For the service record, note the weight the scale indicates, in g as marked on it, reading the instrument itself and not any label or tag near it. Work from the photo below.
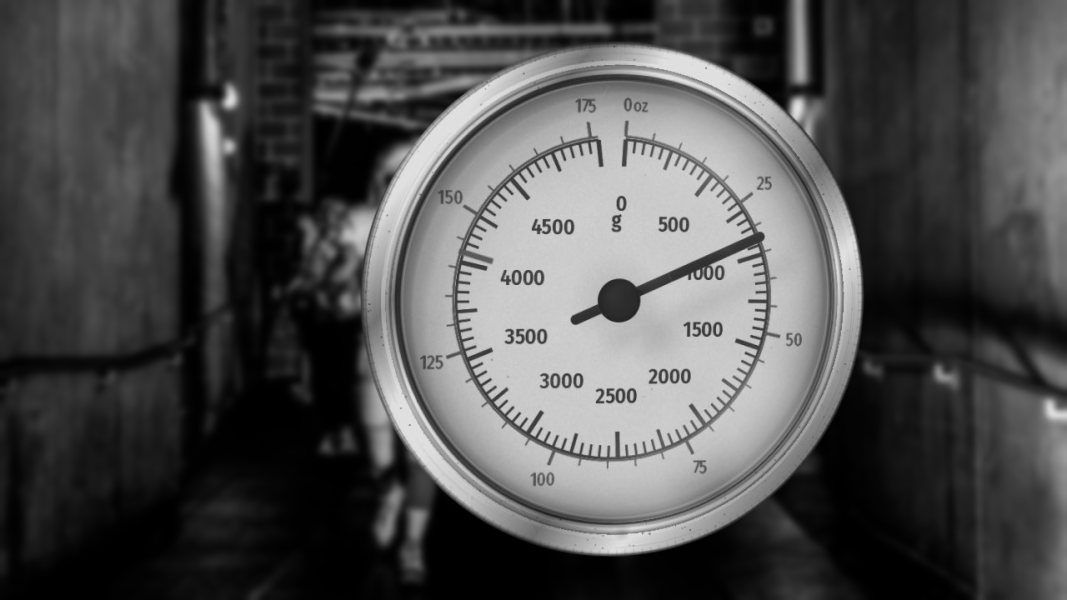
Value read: 900 g
